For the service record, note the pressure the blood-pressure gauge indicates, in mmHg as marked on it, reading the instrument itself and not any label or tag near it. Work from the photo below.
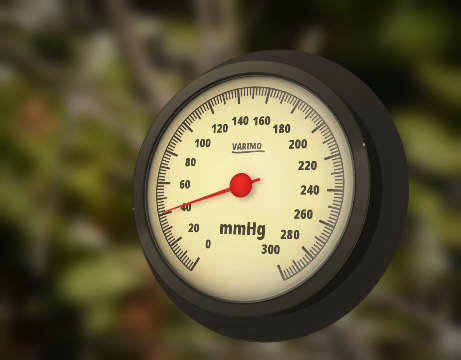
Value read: 40 mmHg
